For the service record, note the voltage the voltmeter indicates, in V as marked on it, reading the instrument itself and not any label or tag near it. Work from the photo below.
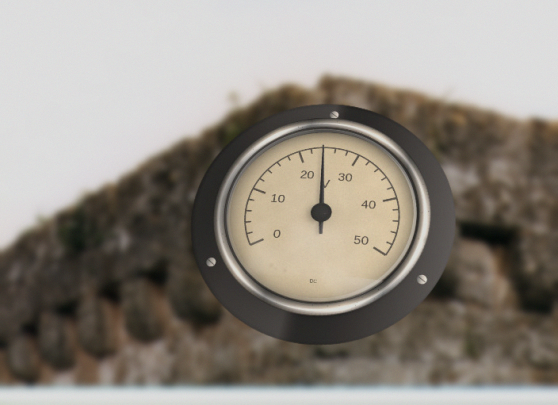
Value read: 24 V
